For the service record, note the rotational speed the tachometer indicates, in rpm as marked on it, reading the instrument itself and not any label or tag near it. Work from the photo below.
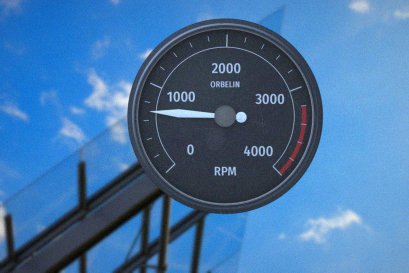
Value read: 700 rpm
